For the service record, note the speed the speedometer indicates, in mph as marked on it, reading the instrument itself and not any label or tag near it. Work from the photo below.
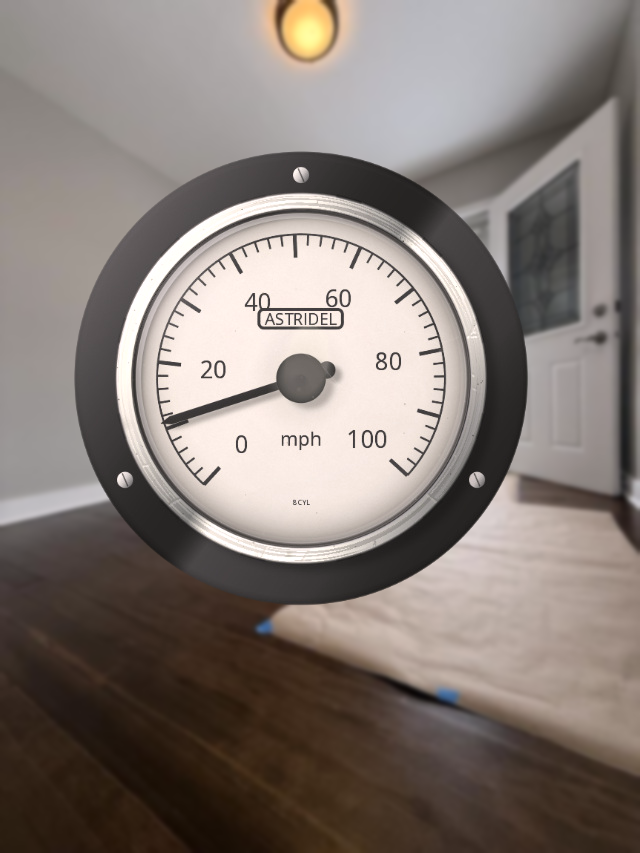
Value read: 11 mph
